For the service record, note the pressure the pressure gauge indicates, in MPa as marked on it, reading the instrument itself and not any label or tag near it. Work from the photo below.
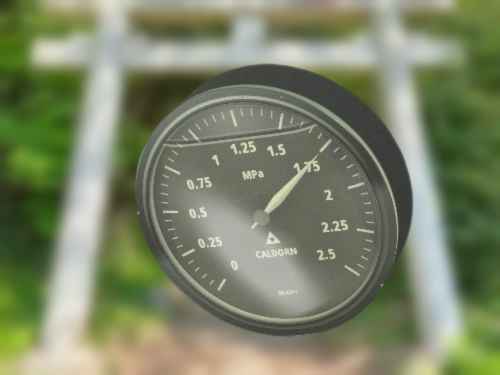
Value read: 1.75 MPa
